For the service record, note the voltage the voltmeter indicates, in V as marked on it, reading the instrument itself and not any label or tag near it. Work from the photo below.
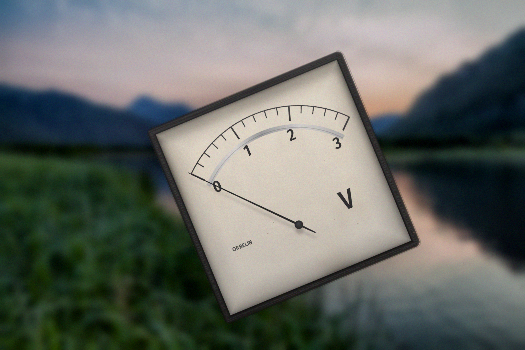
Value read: 0 V
